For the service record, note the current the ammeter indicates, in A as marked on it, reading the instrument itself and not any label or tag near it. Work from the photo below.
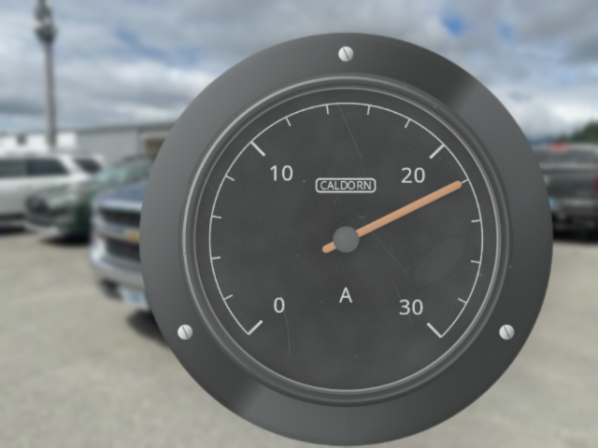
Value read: 22 A
